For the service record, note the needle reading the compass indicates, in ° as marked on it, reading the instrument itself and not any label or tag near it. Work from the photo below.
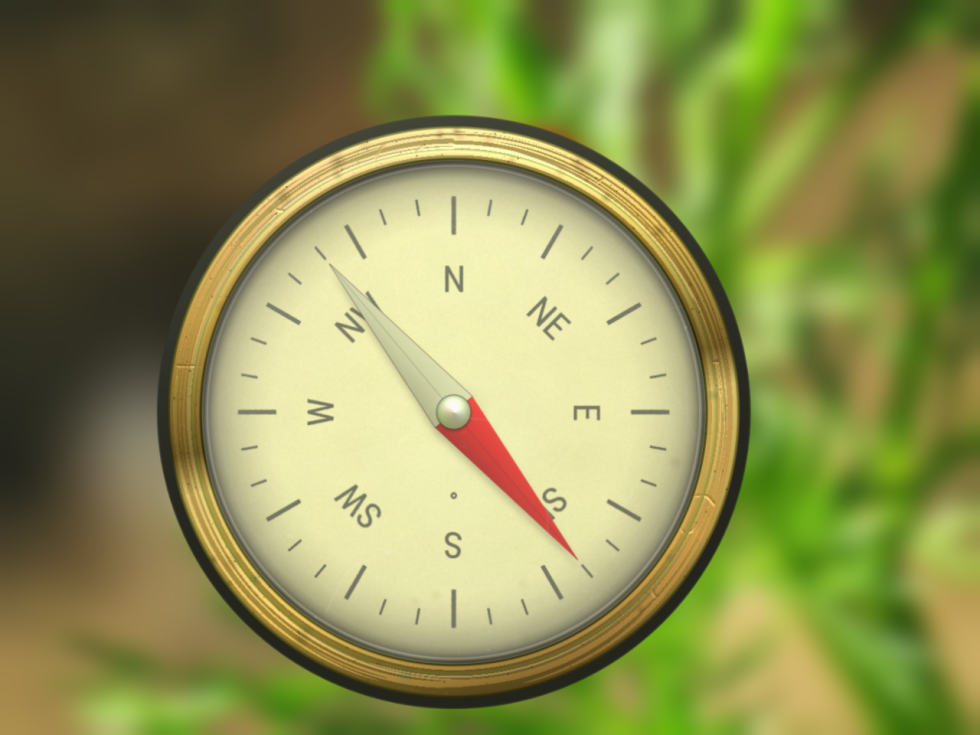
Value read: 140 °
